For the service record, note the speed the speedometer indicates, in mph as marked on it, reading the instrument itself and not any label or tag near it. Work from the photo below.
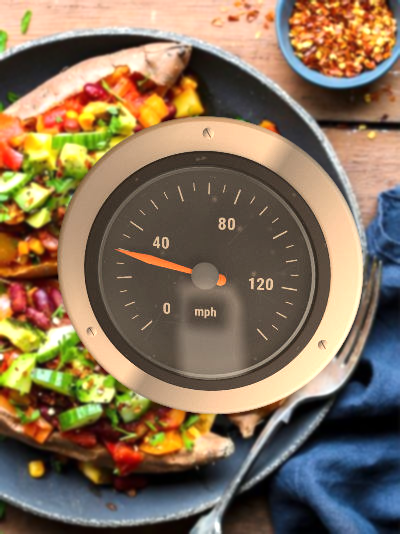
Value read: 30 mph
